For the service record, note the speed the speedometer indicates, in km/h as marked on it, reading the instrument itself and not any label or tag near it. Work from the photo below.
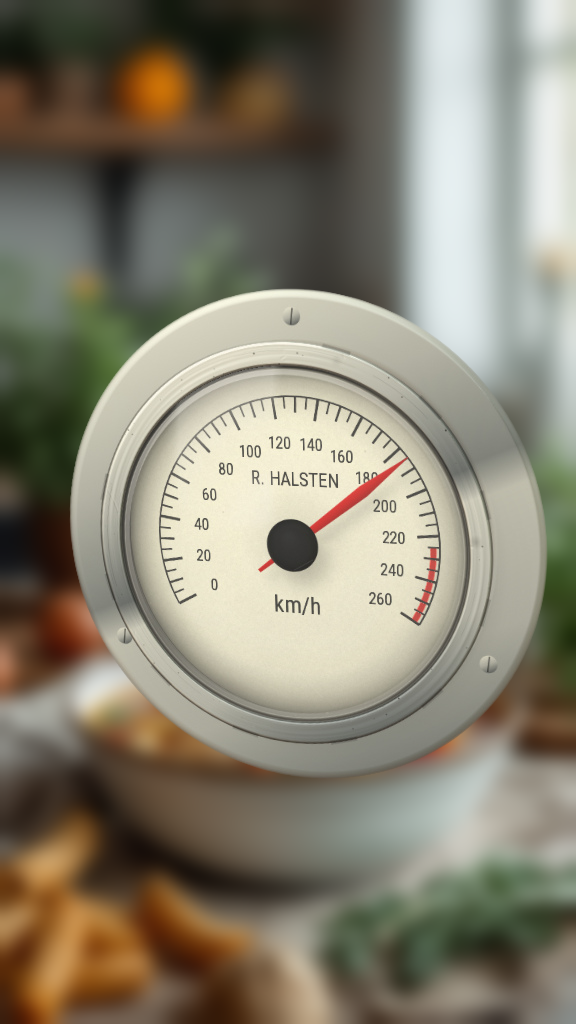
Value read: 185 km/h
